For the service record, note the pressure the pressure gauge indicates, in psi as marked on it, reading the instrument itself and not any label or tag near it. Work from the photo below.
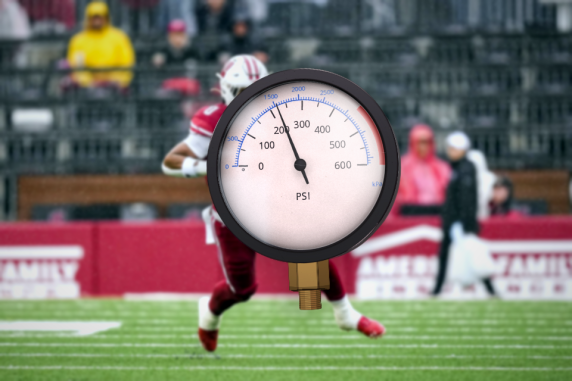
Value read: 225 psi
